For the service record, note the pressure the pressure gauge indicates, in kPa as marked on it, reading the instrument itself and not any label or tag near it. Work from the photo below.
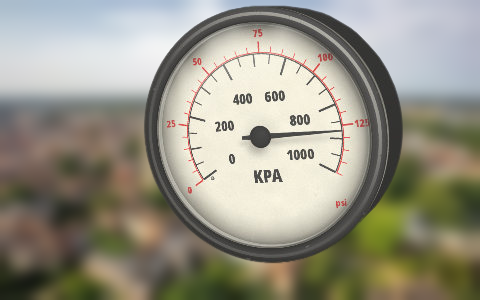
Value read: 875 kPa
